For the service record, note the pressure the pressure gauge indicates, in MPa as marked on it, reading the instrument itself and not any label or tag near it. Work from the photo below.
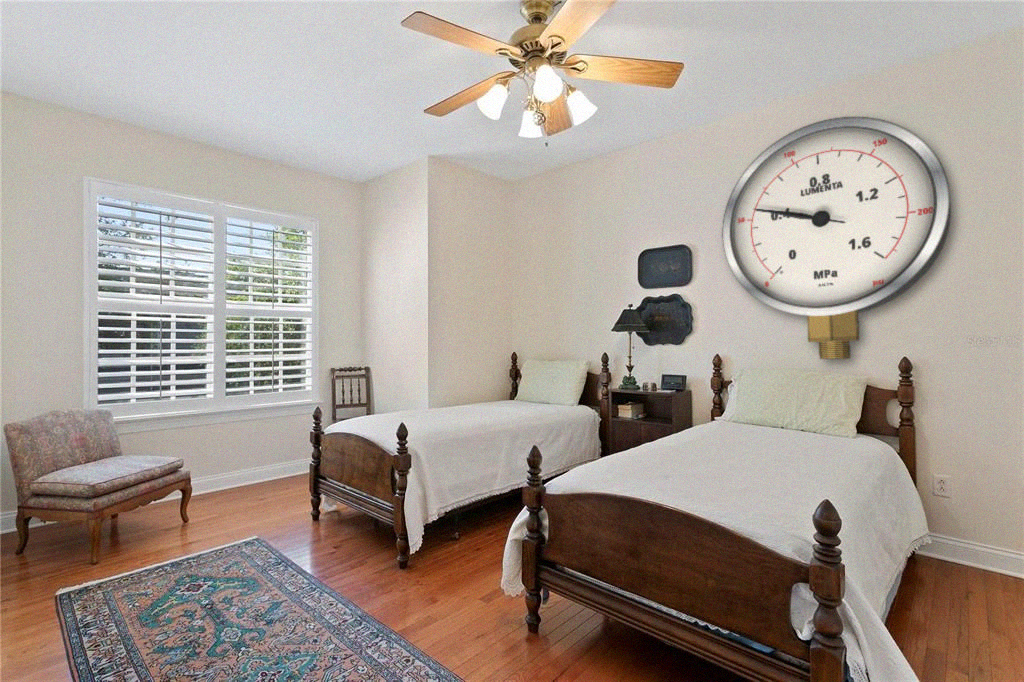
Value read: 0.4 MPa
